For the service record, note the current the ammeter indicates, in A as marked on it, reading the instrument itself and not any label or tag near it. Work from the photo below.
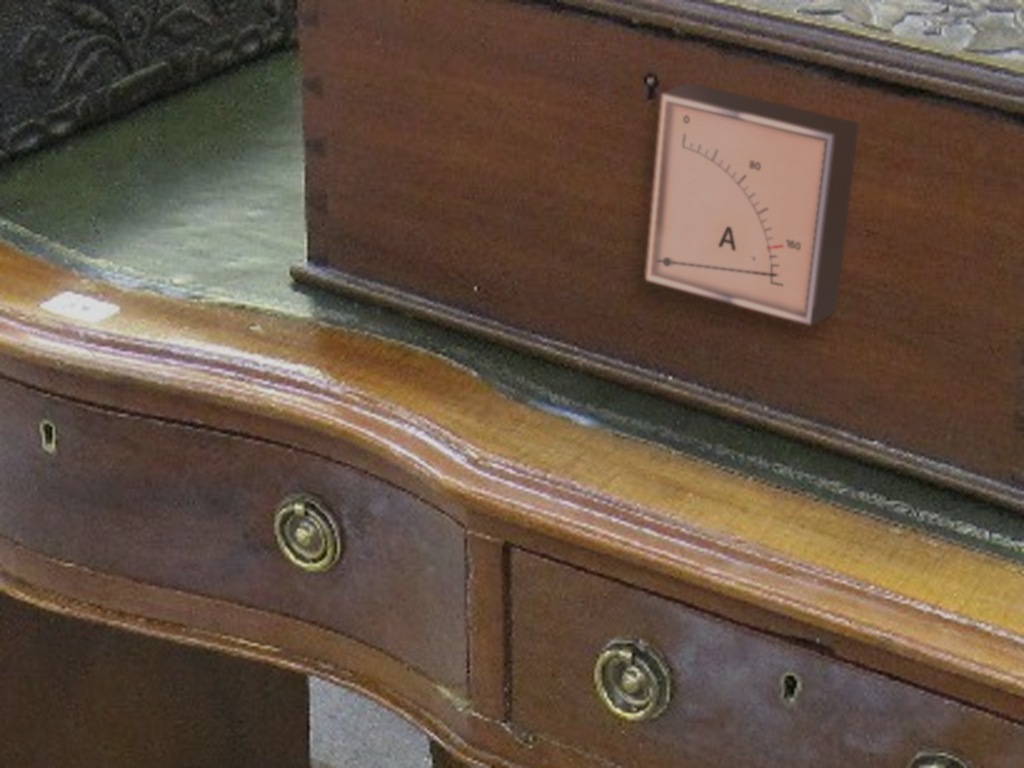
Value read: 190 A
